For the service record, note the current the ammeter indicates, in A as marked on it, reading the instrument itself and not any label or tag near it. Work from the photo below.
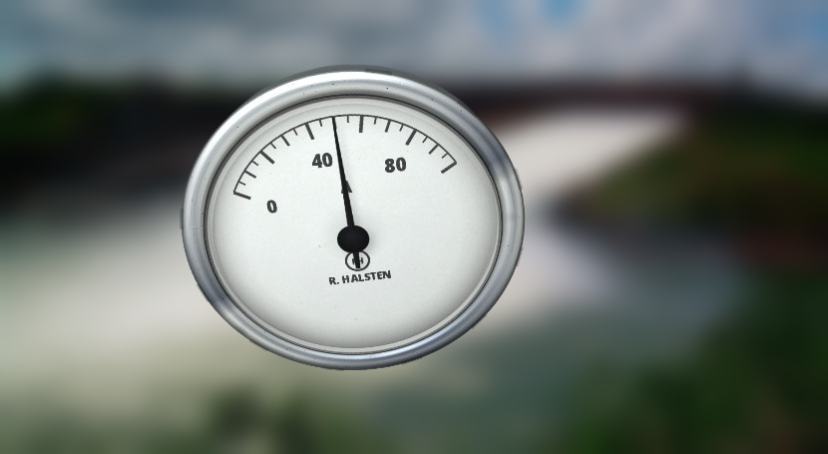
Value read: 50 A
